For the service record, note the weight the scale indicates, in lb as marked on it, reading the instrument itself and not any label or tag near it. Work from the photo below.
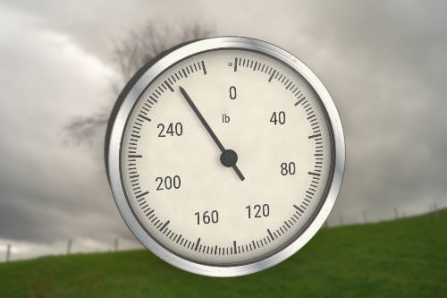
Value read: 264 lb
